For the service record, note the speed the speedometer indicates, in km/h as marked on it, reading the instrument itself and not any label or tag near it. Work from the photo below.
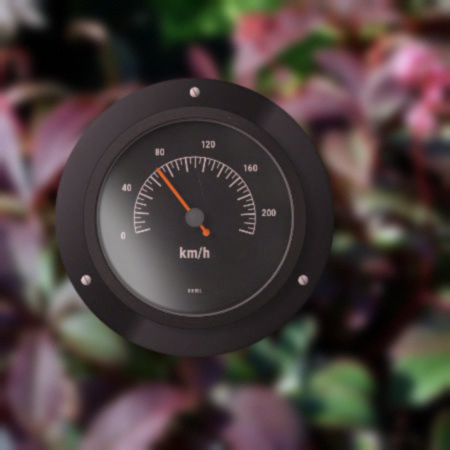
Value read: 70 km/h
